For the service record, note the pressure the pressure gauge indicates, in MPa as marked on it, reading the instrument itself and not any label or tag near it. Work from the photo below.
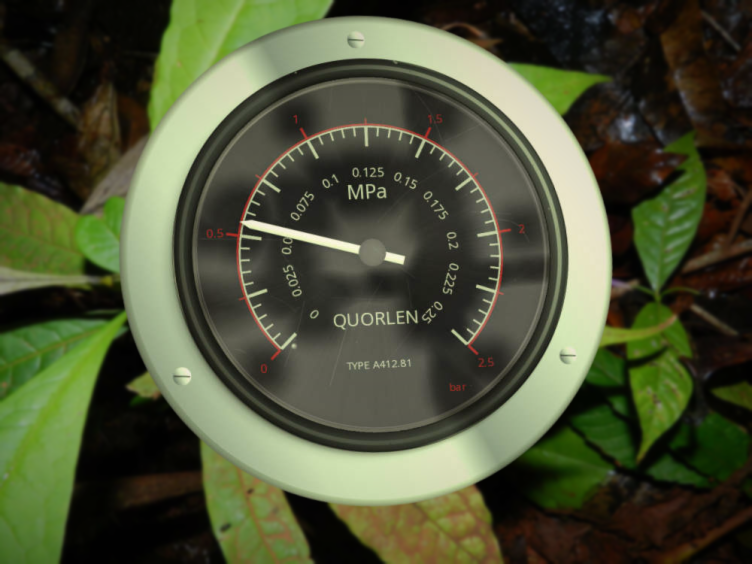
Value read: 0.055 MPa
